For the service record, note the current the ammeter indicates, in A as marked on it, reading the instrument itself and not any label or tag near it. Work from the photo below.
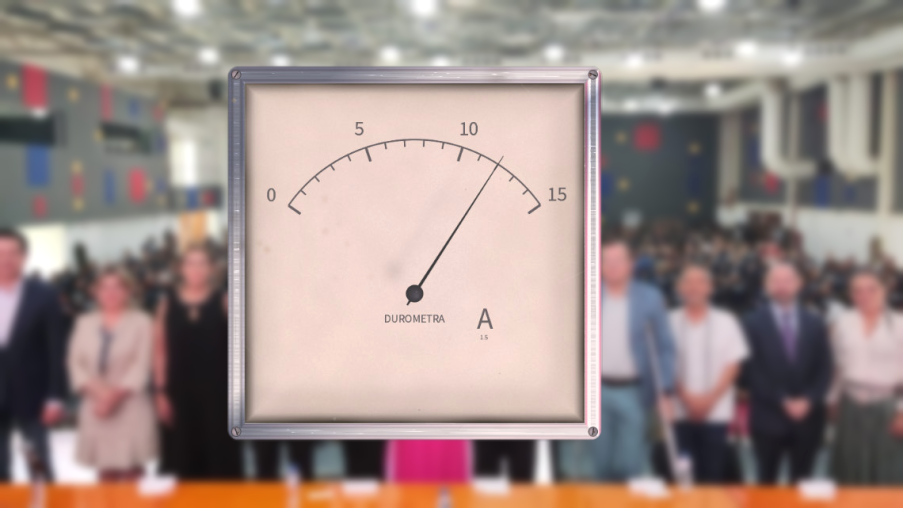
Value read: 12 A
